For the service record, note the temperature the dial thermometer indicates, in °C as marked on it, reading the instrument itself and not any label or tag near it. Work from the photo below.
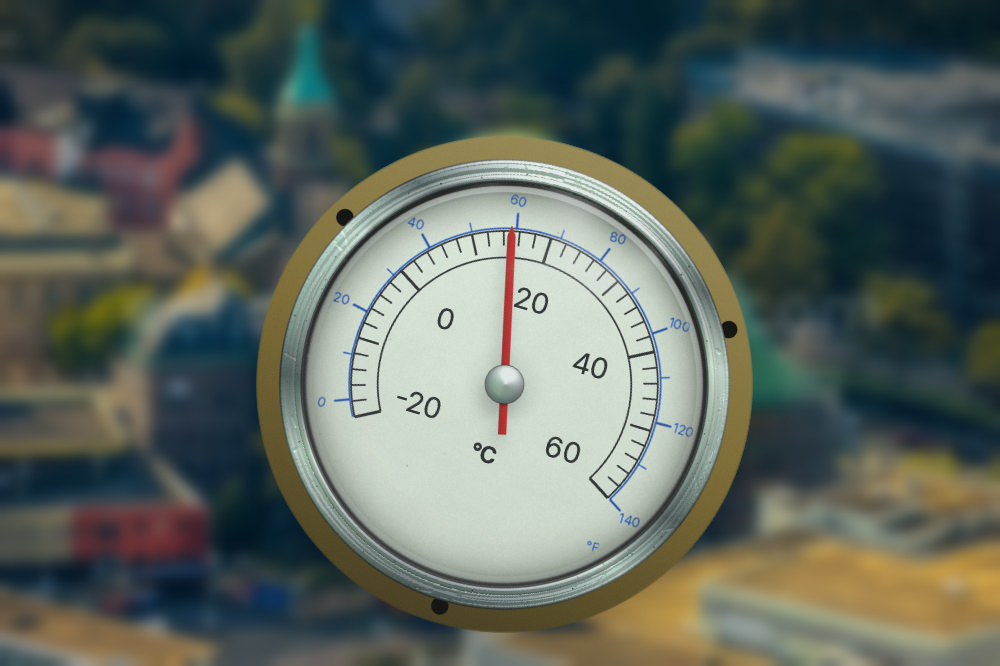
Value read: 15 °C
